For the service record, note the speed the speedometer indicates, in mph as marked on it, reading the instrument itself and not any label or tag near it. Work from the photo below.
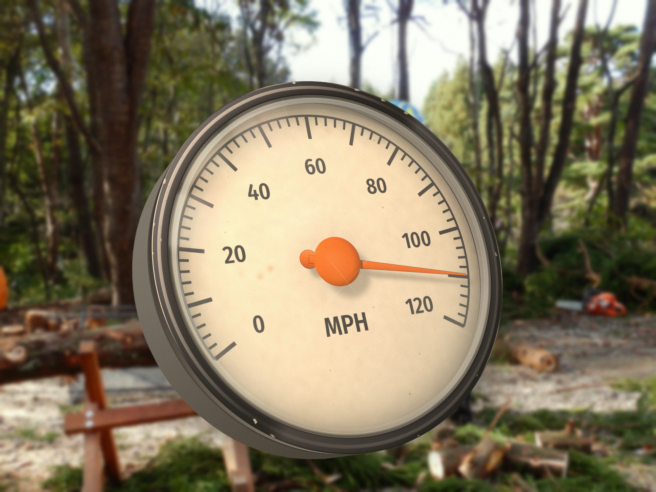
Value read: 110 mph
